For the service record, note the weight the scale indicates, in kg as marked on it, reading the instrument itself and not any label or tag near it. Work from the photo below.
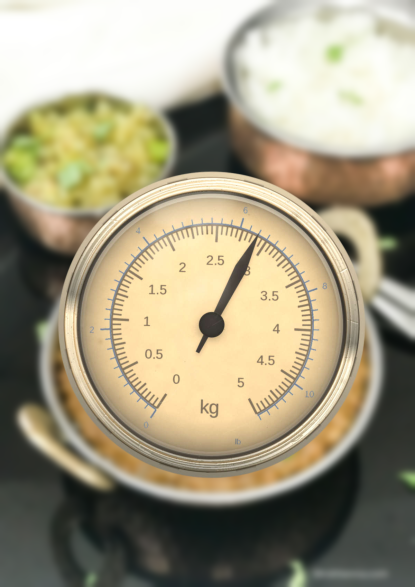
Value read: 2.9 kg
